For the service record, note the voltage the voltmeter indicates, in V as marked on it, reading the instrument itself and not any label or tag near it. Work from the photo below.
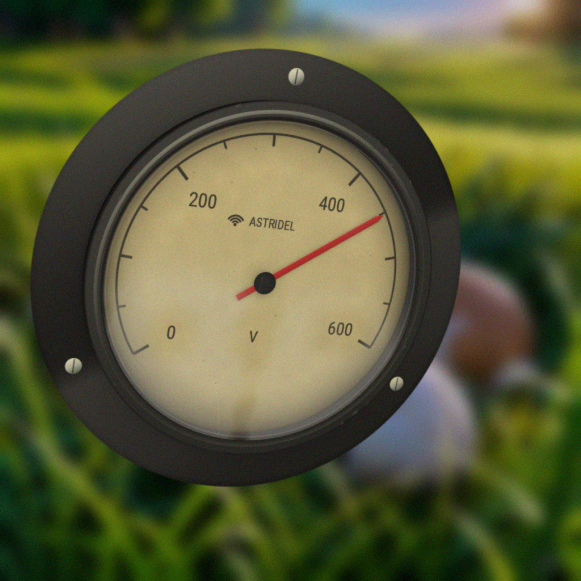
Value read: 450 V
